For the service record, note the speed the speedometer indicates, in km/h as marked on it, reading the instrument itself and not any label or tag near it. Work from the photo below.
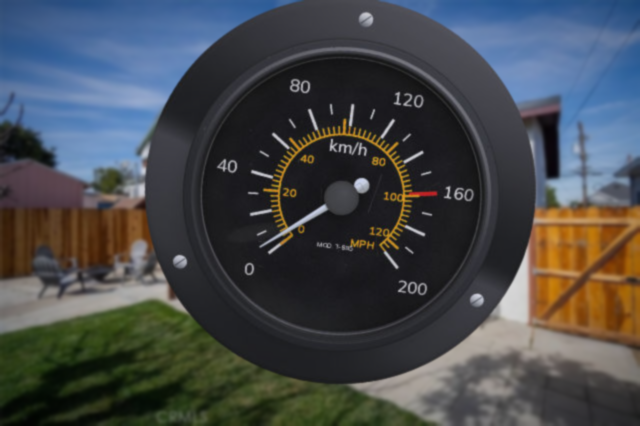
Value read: 5 km/h
